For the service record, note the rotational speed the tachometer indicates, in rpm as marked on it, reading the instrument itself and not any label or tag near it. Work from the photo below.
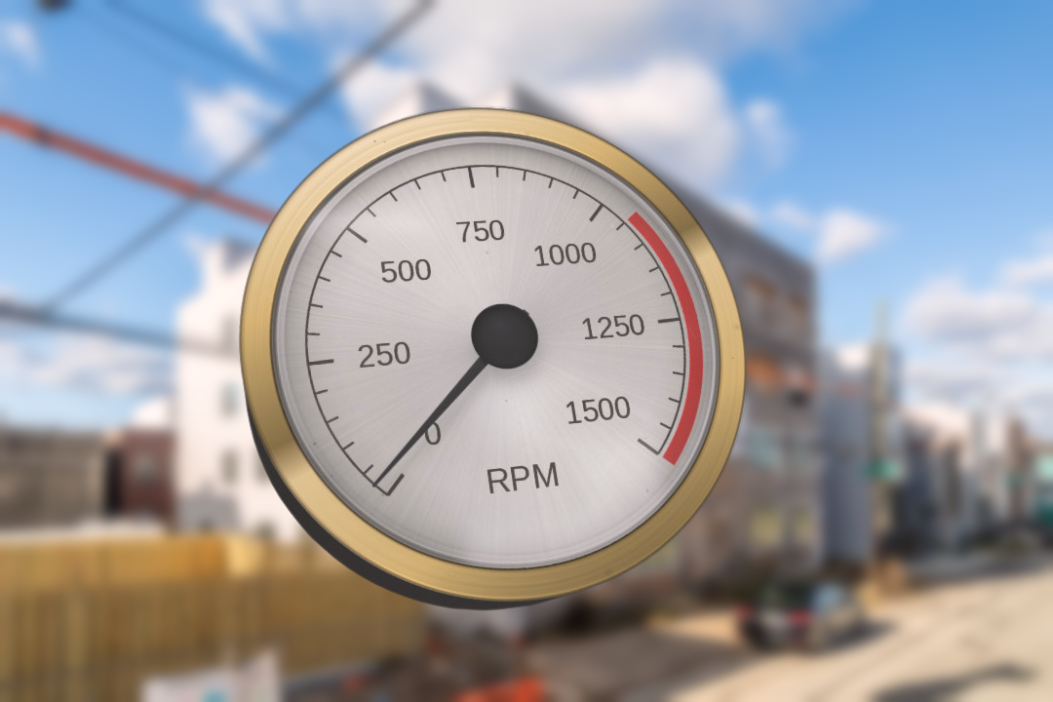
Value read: 25 rpm
